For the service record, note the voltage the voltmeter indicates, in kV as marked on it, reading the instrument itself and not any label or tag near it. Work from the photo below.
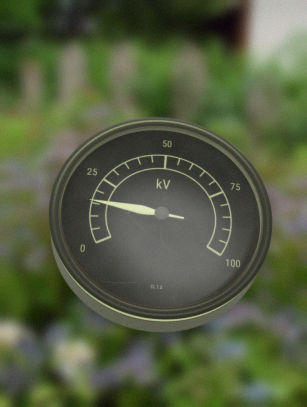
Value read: 15 kV
